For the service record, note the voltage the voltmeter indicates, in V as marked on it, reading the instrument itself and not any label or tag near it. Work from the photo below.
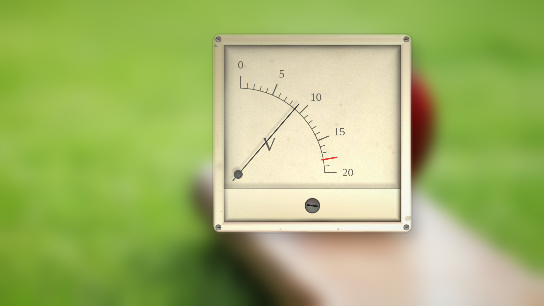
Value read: 9 V
